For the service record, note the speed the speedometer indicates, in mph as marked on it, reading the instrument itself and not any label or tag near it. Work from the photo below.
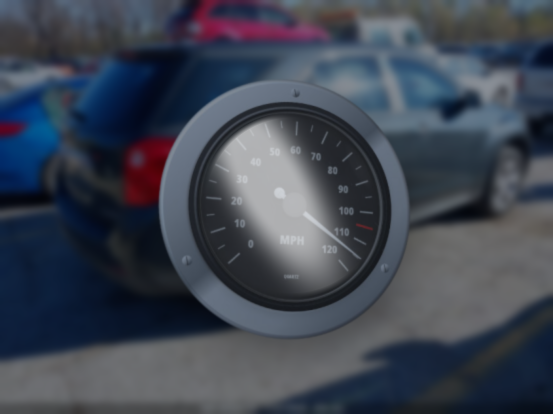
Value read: 115 mph
